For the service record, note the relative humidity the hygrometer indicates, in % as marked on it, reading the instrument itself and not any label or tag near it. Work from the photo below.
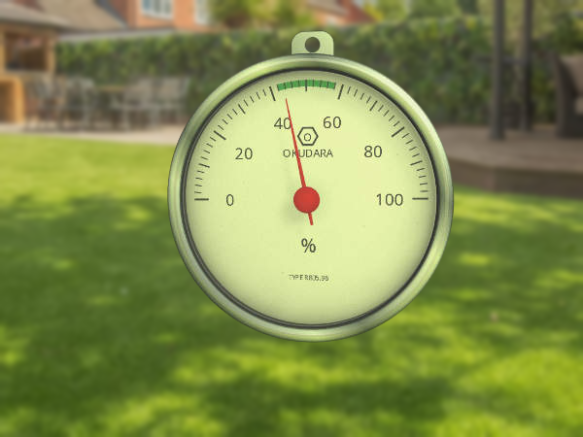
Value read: 44 %
